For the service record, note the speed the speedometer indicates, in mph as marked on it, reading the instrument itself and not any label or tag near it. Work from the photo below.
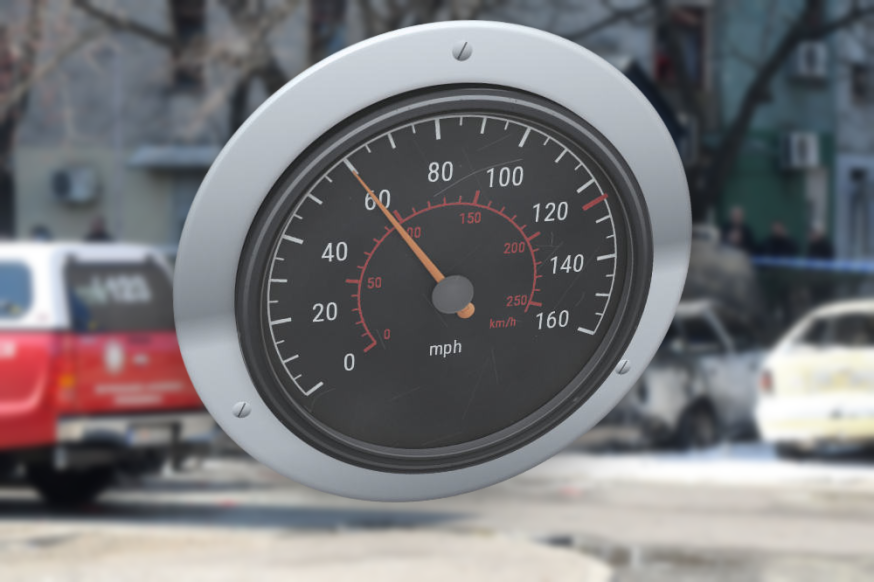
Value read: 60 mph
